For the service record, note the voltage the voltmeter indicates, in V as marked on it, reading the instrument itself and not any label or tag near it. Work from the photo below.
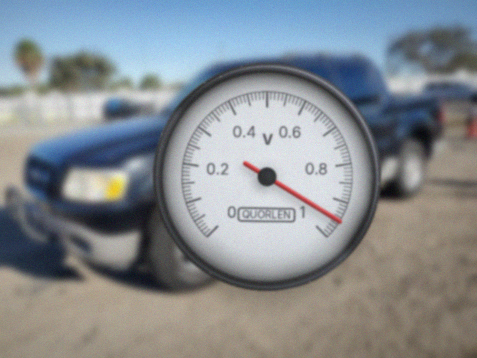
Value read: 0.95 V
